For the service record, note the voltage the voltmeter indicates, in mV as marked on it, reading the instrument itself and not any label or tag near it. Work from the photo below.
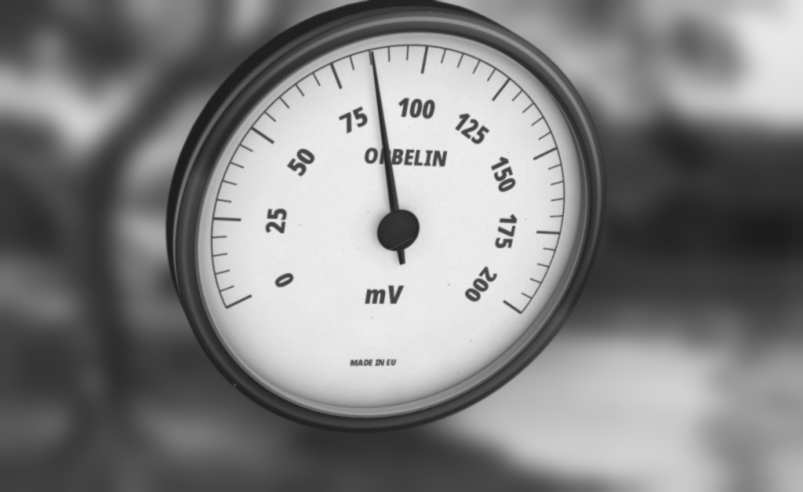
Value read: 85 mV
